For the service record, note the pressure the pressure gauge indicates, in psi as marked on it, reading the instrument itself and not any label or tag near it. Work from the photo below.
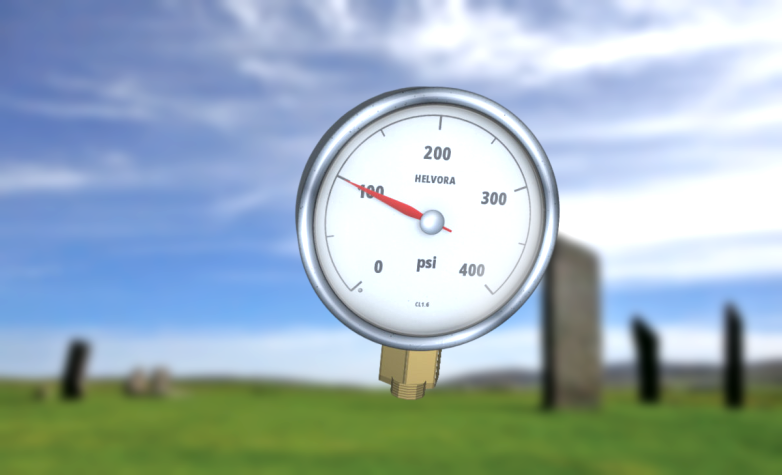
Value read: 100 psi
